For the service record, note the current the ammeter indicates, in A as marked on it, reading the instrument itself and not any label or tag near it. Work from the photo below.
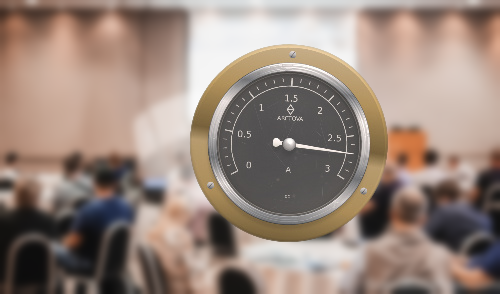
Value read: 2.7 A
